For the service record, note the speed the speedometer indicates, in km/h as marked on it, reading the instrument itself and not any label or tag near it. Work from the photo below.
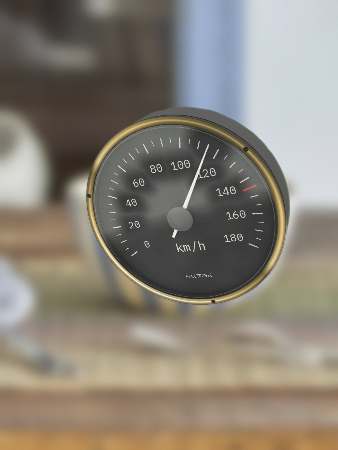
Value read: 115 km/h
